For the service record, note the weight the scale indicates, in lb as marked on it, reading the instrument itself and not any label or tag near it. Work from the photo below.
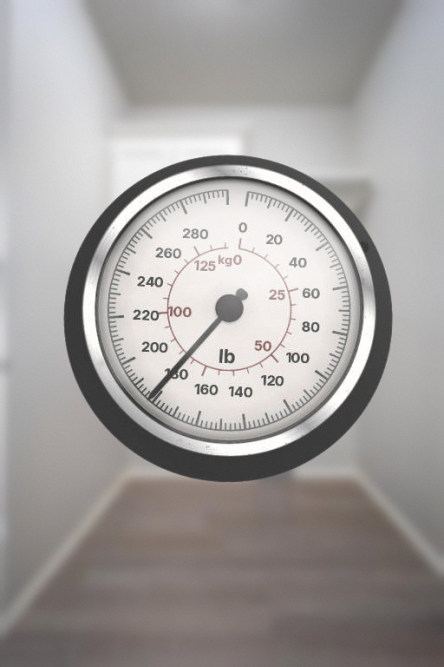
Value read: 182 lb
